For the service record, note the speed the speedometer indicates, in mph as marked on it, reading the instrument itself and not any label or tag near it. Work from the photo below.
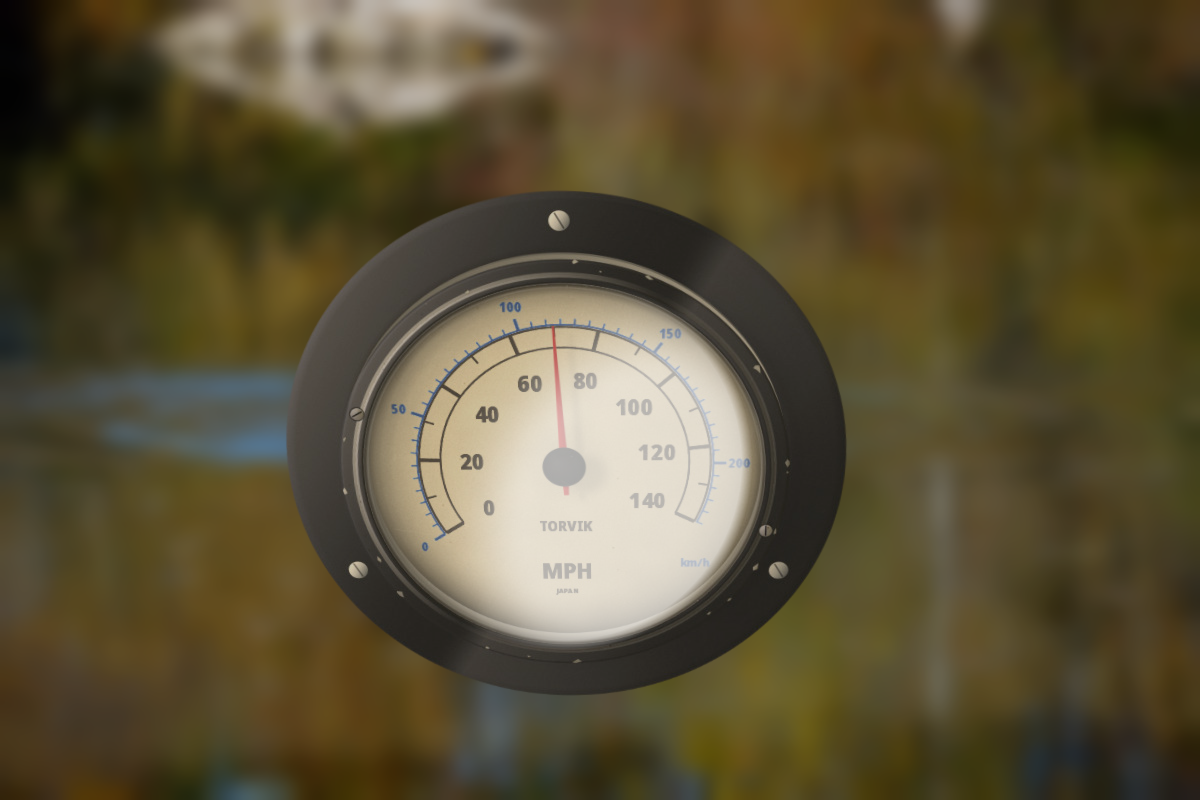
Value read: 70 mph
